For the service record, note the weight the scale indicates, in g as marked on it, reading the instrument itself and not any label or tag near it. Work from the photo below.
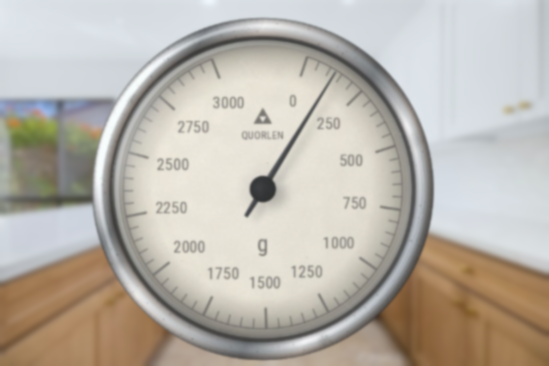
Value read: 125 g
